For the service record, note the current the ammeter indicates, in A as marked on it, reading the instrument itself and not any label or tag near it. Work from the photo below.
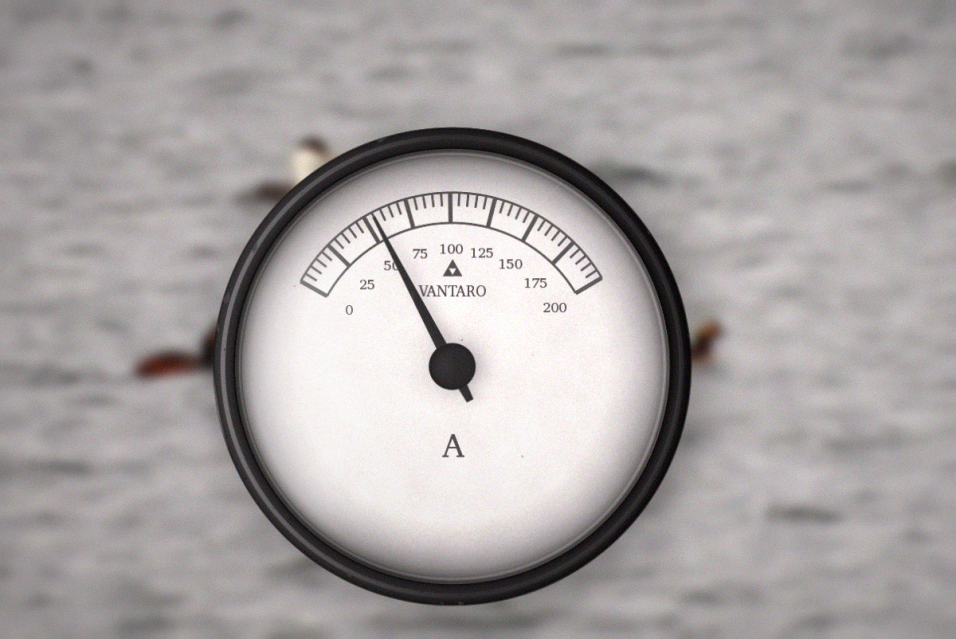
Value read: 55 A
